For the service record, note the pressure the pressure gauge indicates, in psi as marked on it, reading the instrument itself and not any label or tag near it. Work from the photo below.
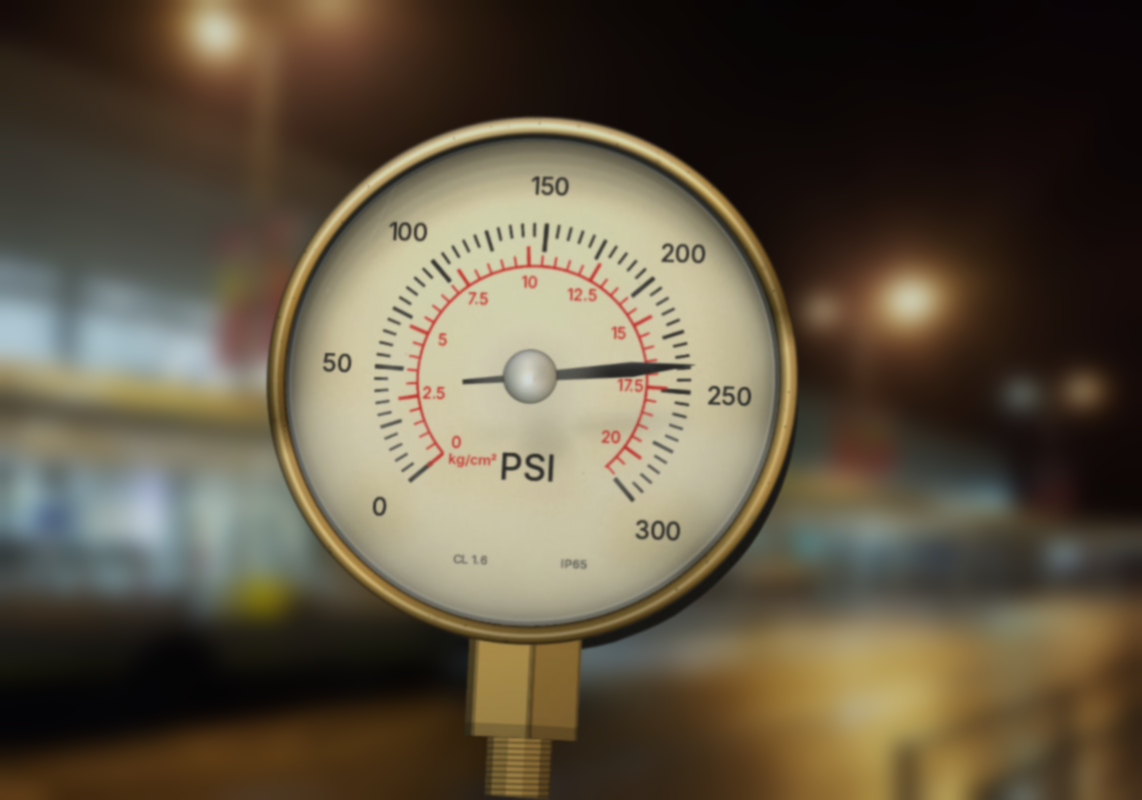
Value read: 240 psi
